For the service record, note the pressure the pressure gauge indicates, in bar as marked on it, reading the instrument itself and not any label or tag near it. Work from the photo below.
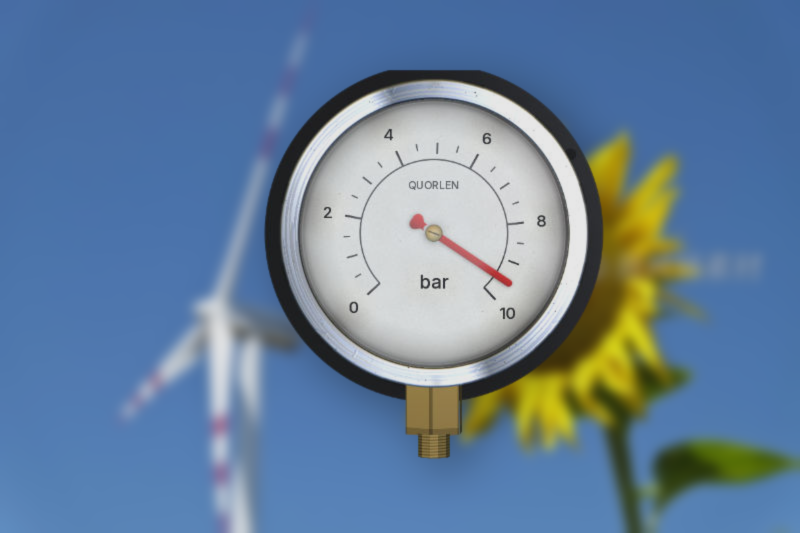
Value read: 9.5 bar
